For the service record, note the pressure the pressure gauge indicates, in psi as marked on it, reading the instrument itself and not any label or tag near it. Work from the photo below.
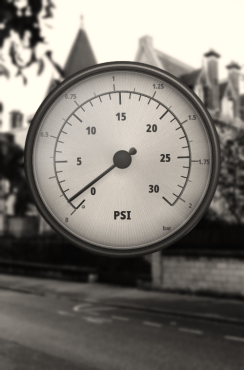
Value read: 1 psi
